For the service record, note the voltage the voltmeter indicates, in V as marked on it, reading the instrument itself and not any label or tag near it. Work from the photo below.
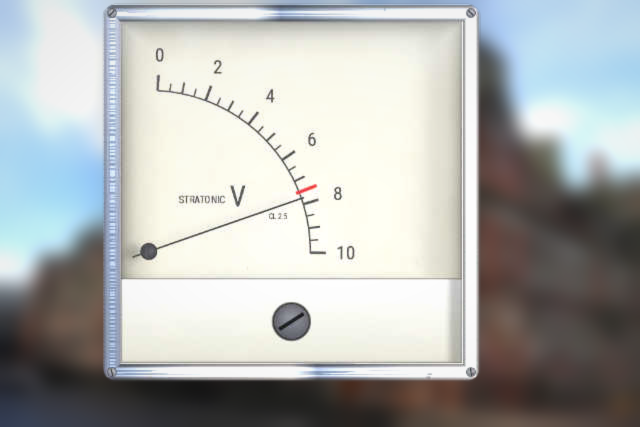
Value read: 7.75 V
